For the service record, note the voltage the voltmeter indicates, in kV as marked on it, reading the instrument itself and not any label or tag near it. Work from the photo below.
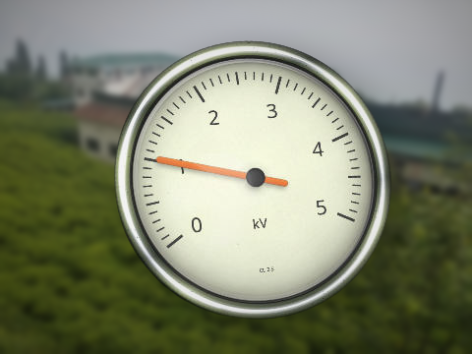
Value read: 1 kV
